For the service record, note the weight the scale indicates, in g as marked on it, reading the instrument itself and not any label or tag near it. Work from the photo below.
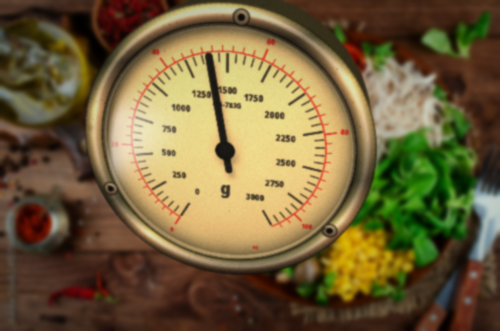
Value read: 1400 g
